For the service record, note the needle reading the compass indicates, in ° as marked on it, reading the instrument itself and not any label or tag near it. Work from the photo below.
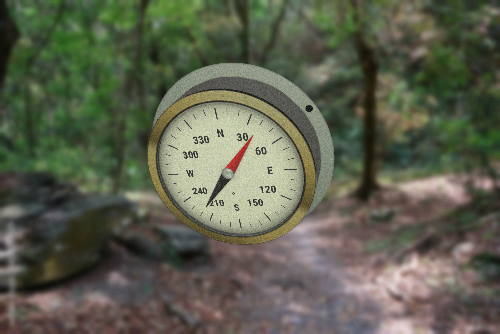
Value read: 40 °
